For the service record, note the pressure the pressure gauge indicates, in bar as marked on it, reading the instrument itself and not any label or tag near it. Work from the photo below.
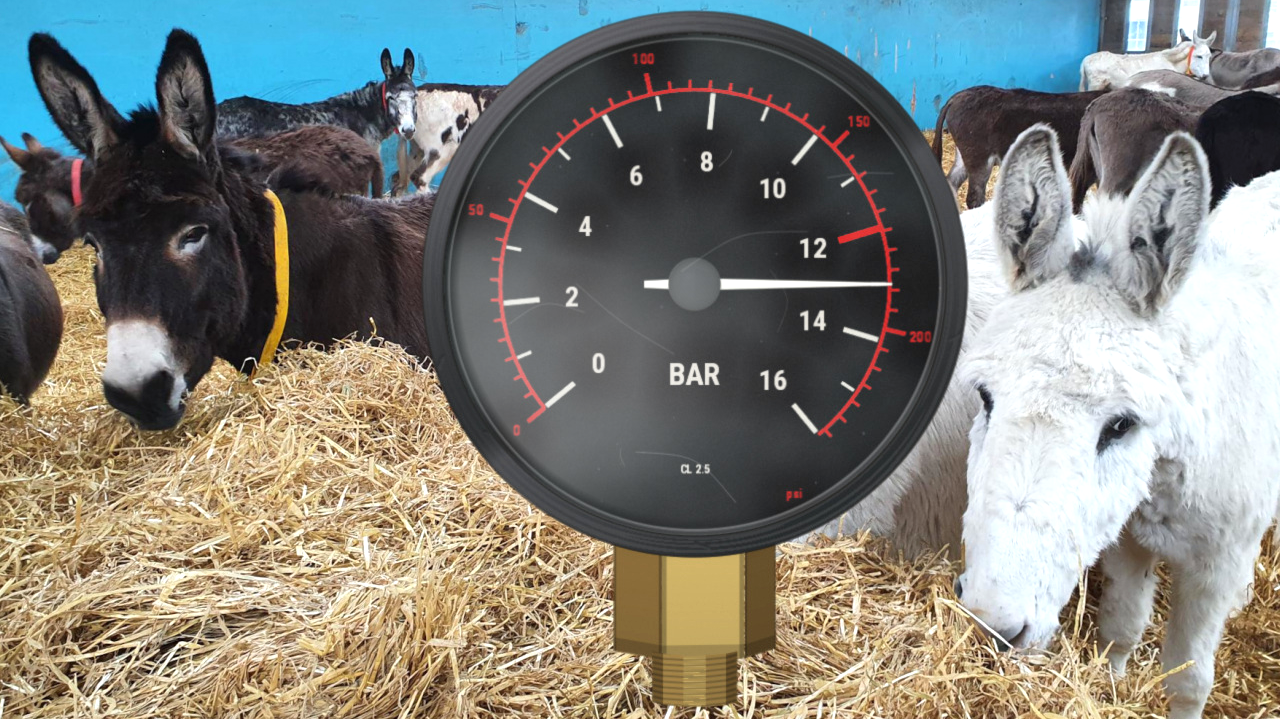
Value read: 13 bar
